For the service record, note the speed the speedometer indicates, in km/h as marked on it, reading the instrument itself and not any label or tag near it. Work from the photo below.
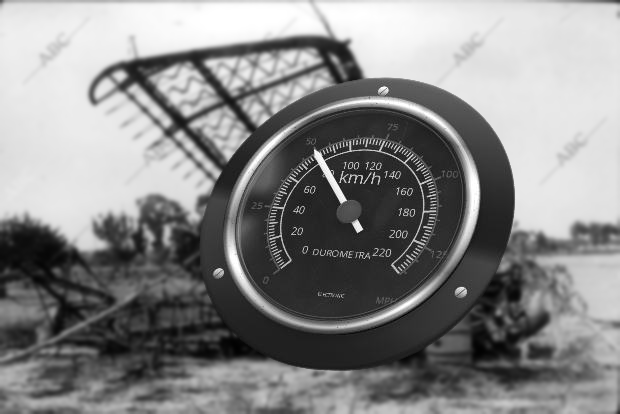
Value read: 80 km/h
